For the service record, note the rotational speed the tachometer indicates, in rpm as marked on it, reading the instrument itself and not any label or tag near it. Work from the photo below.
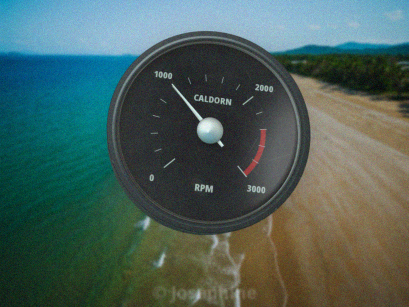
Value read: 1000 rpm
